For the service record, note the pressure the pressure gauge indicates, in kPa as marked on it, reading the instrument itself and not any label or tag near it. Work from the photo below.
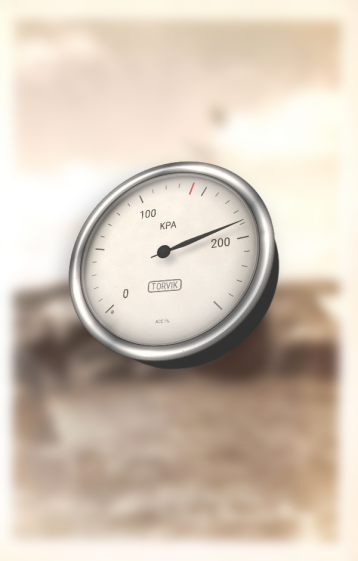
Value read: 190 kPa
